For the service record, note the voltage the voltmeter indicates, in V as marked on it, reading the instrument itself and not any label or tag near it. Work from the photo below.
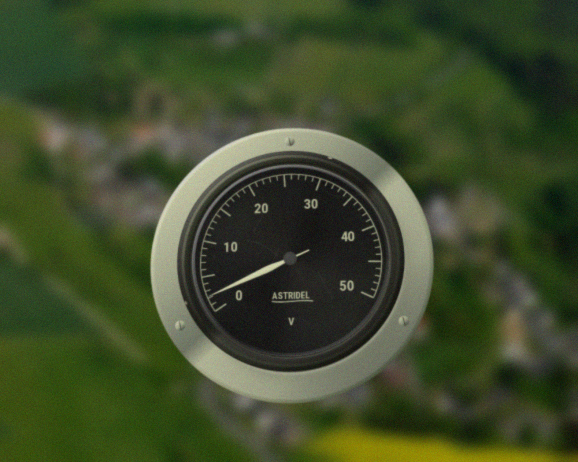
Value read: 2 V
